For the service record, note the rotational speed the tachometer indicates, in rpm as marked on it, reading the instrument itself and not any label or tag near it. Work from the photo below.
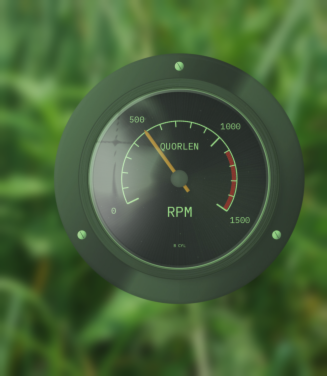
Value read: 500 rpm
